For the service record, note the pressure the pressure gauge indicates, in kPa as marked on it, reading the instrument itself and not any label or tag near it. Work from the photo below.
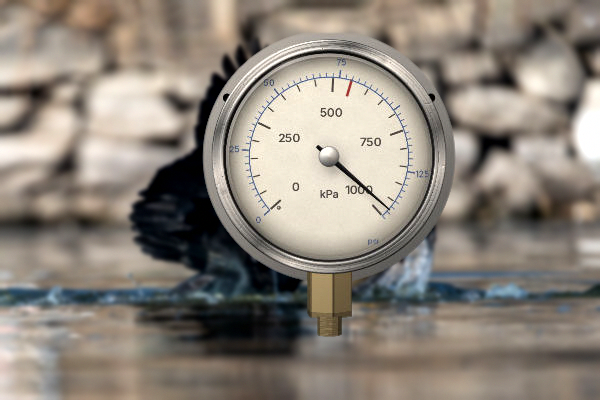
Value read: 975 kPa
